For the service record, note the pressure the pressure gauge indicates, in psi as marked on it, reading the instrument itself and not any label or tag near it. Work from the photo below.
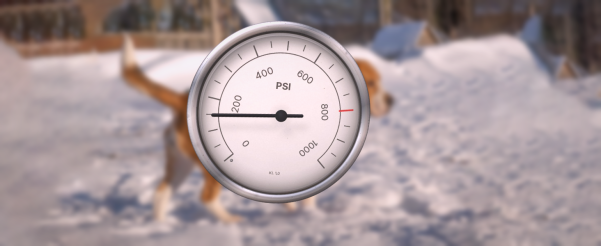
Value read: 150 psi
